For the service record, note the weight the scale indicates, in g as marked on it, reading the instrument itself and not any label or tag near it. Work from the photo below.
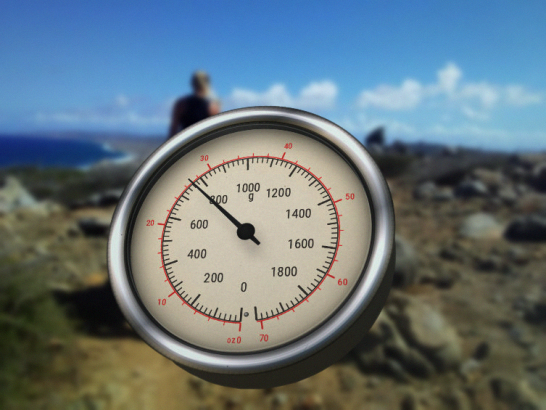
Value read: 760 g
